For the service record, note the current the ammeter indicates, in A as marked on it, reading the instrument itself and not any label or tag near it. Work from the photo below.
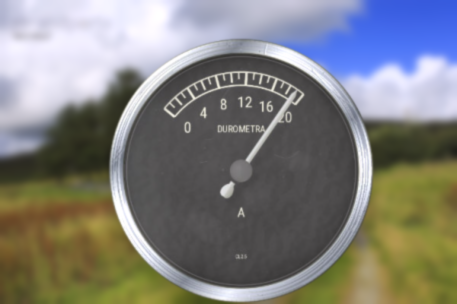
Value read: 19 A
